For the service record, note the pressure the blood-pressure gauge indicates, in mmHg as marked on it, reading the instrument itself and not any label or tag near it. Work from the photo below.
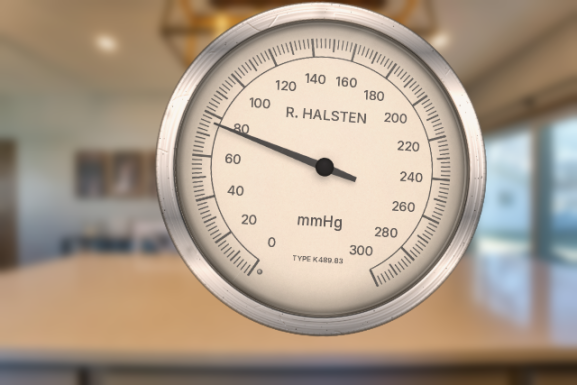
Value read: 76 mmHg
